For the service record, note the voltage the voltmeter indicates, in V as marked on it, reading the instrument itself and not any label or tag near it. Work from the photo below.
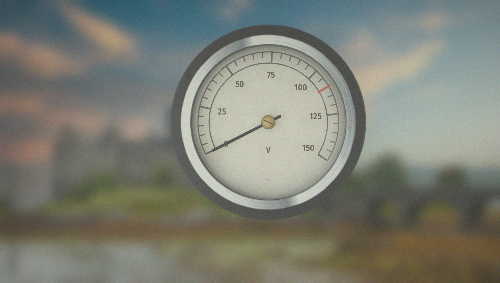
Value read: 0 V
